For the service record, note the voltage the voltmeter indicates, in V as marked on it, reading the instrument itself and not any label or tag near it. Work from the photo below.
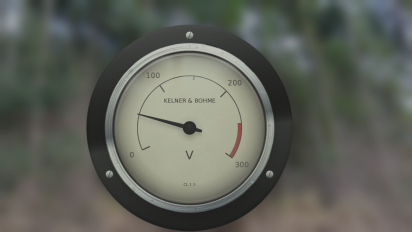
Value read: 50 V
